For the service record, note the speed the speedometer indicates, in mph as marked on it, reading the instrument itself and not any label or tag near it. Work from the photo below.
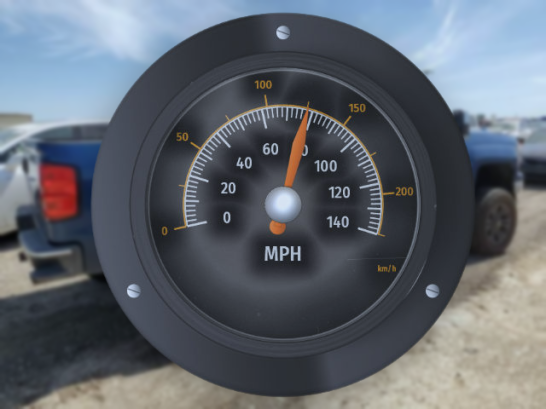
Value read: 78 mph
